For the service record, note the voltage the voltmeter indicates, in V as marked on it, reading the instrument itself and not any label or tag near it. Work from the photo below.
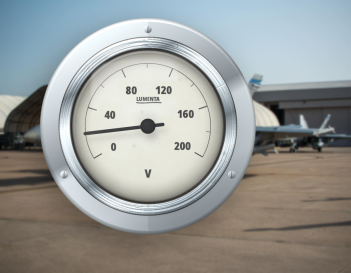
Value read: 20 V
